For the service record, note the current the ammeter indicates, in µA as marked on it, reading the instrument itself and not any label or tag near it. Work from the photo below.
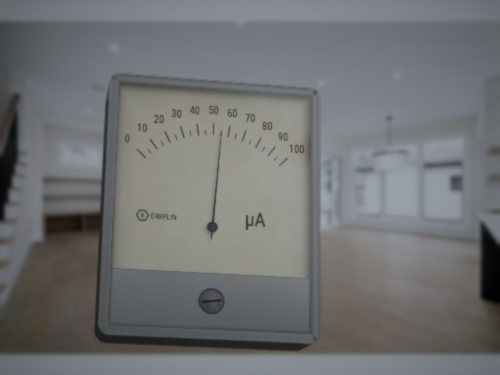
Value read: 55 µA
